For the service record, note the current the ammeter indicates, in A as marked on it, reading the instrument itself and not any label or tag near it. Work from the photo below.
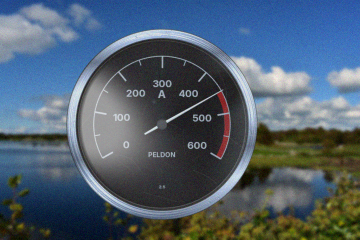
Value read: 450 A
